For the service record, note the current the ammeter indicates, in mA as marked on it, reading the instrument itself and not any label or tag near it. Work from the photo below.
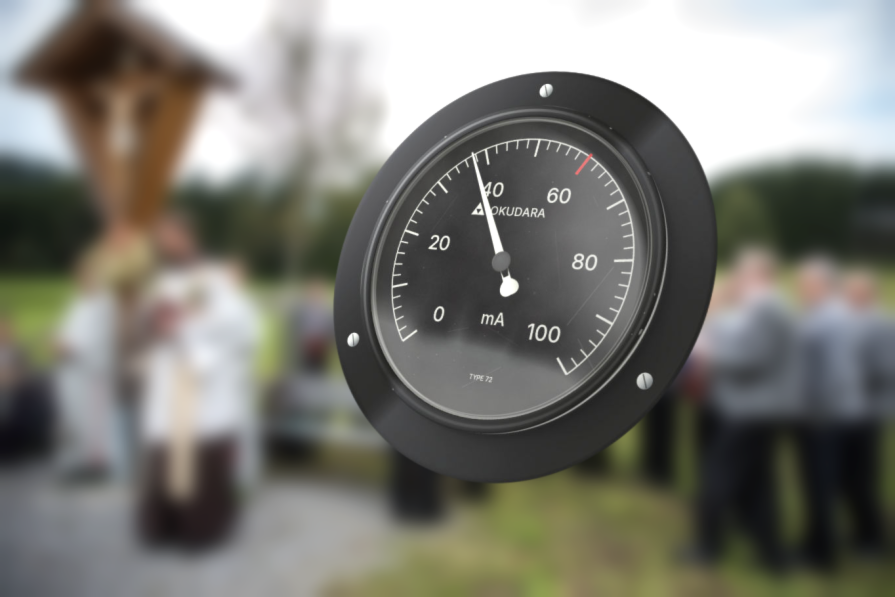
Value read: 38 mA
